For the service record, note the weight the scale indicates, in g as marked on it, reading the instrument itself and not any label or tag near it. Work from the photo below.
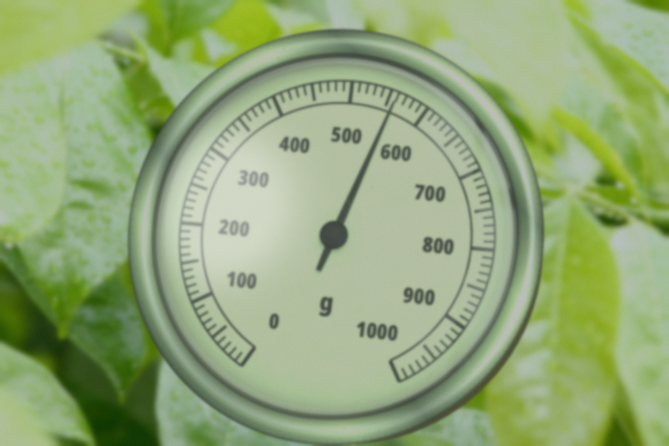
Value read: 560 g
